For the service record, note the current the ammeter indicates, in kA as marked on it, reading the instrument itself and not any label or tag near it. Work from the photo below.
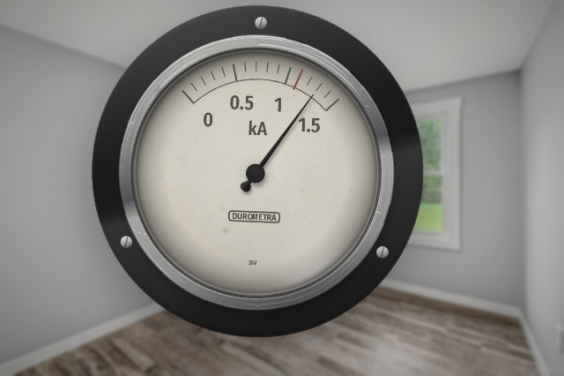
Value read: 1.3 kA
